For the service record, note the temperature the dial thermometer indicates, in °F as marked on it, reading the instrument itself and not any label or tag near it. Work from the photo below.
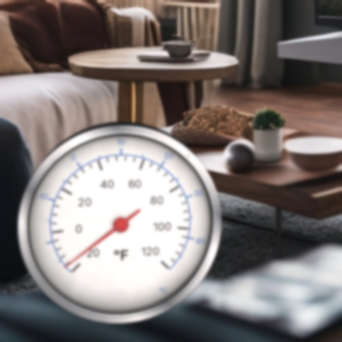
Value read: -16 °F
